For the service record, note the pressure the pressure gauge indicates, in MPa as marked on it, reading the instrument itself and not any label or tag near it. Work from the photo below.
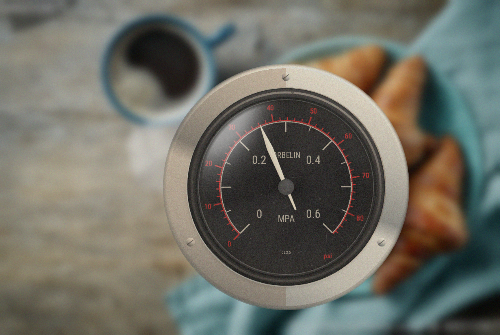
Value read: 0.25 MPa
